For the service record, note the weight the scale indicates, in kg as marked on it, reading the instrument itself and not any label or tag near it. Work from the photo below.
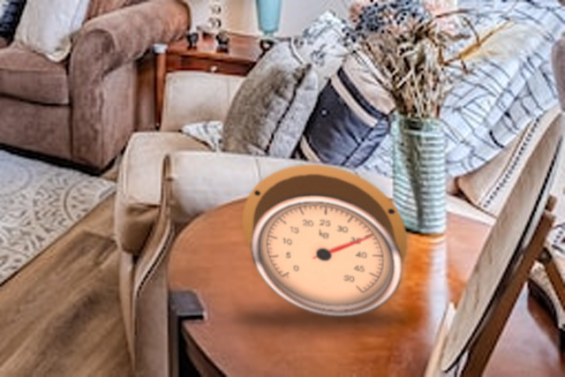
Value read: 35 kg
